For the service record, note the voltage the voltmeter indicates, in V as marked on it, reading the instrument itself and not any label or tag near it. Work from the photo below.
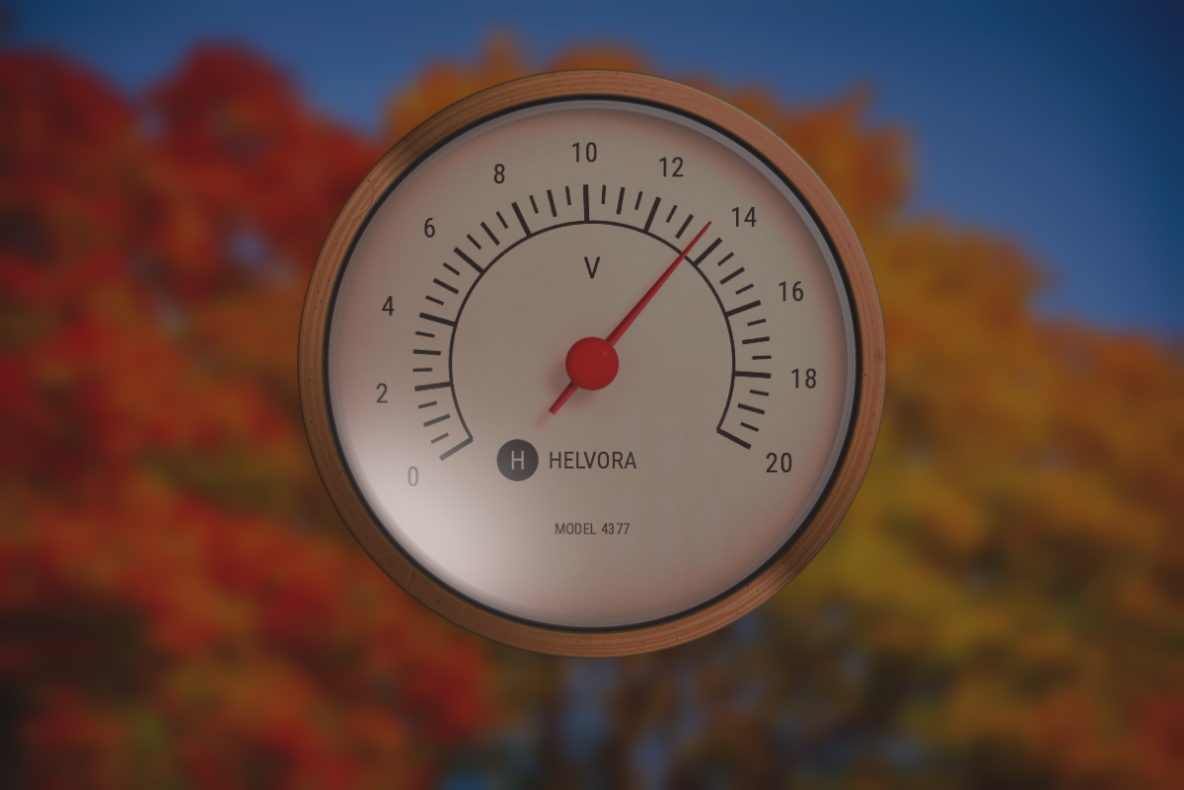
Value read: 13.5 V
